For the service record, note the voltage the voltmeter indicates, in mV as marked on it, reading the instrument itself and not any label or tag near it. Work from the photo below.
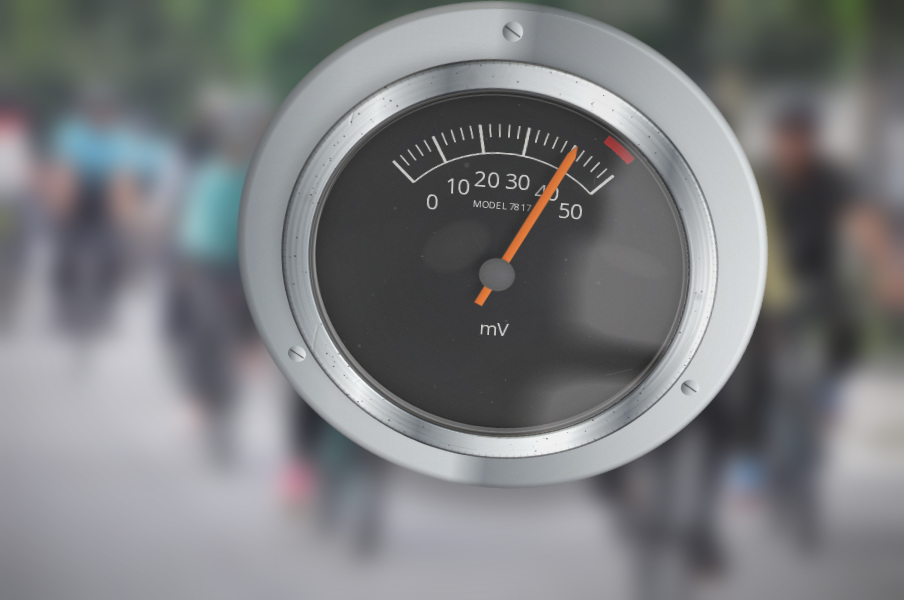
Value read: 40 mV
